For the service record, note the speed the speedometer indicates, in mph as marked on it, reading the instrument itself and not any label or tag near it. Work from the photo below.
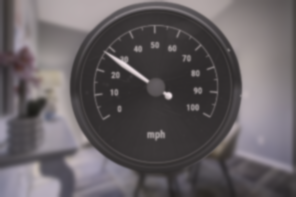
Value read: 27.5 mph
